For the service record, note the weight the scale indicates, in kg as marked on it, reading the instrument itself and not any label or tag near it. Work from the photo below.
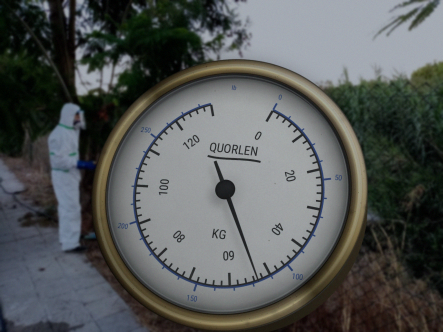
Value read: 53 kg
